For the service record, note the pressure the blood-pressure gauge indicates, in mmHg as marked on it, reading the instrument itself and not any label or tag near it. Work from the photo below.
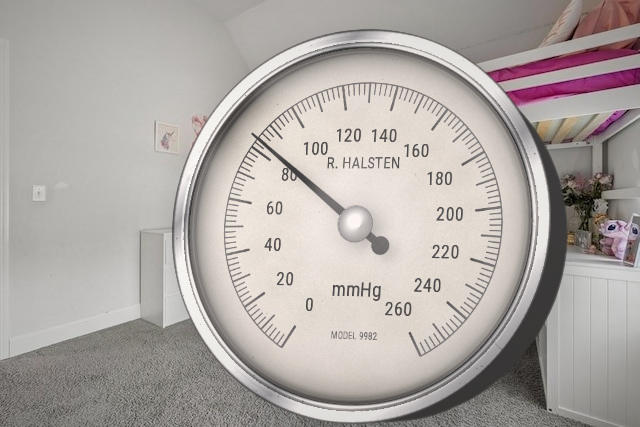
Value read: 84 mmHg
